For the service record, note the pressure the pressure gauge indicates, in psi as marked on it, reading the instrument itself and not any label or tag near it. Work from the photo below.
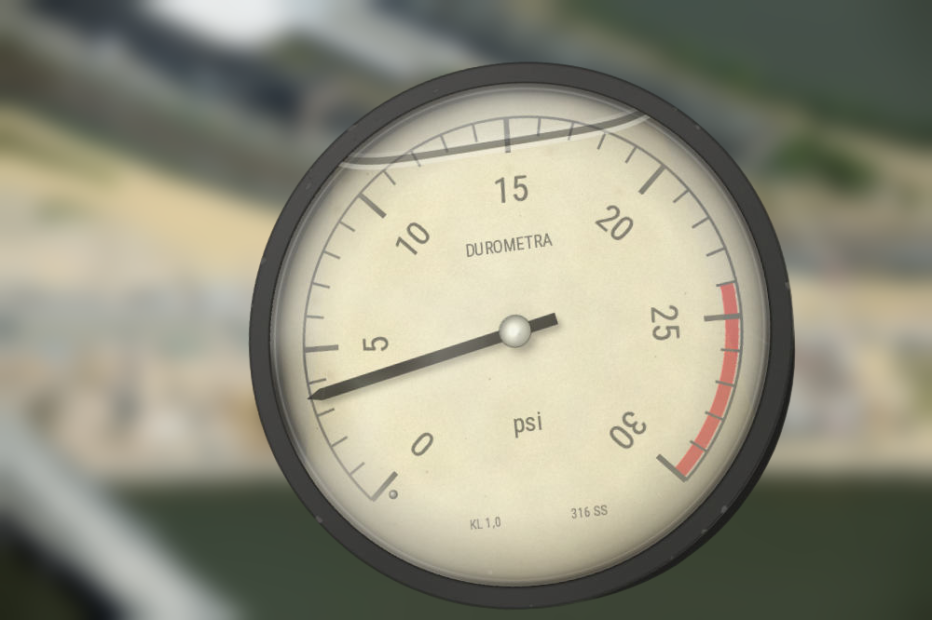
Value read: 3.5 psi
